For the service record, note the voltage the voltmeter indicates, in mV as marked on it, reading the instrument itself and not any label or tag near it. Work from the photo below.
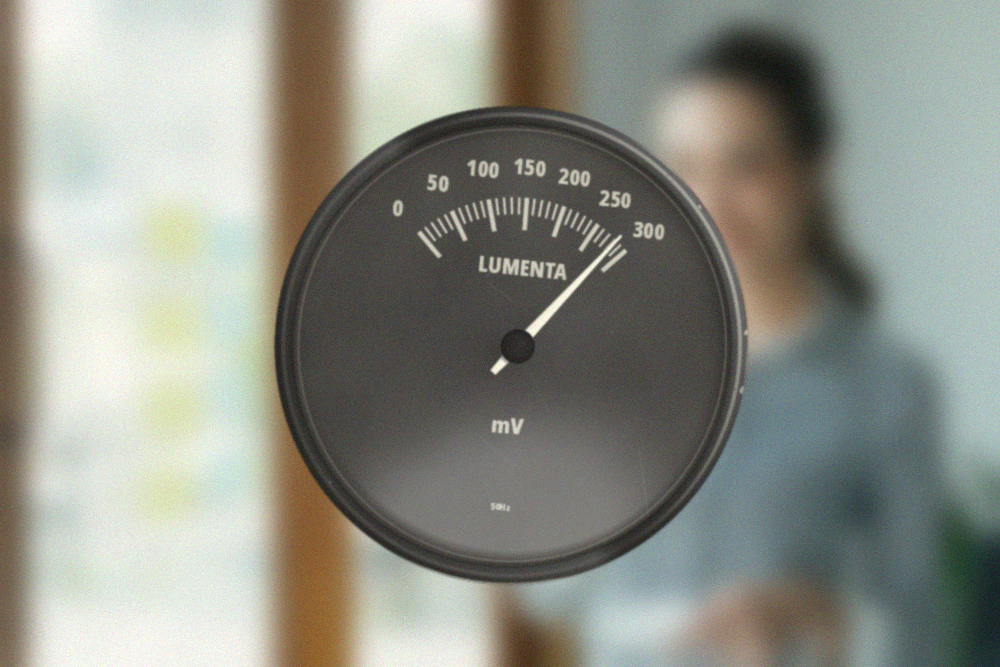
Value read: 280 mV
